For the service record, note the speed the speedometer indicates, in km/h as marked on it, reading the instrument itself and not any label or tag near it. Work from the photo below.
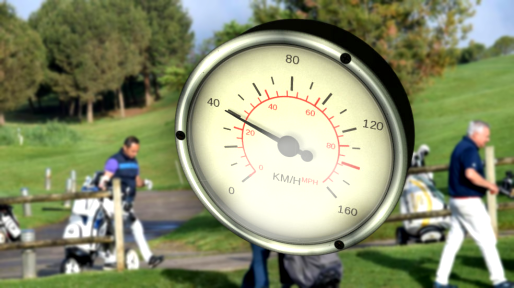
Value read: 40 km/h
